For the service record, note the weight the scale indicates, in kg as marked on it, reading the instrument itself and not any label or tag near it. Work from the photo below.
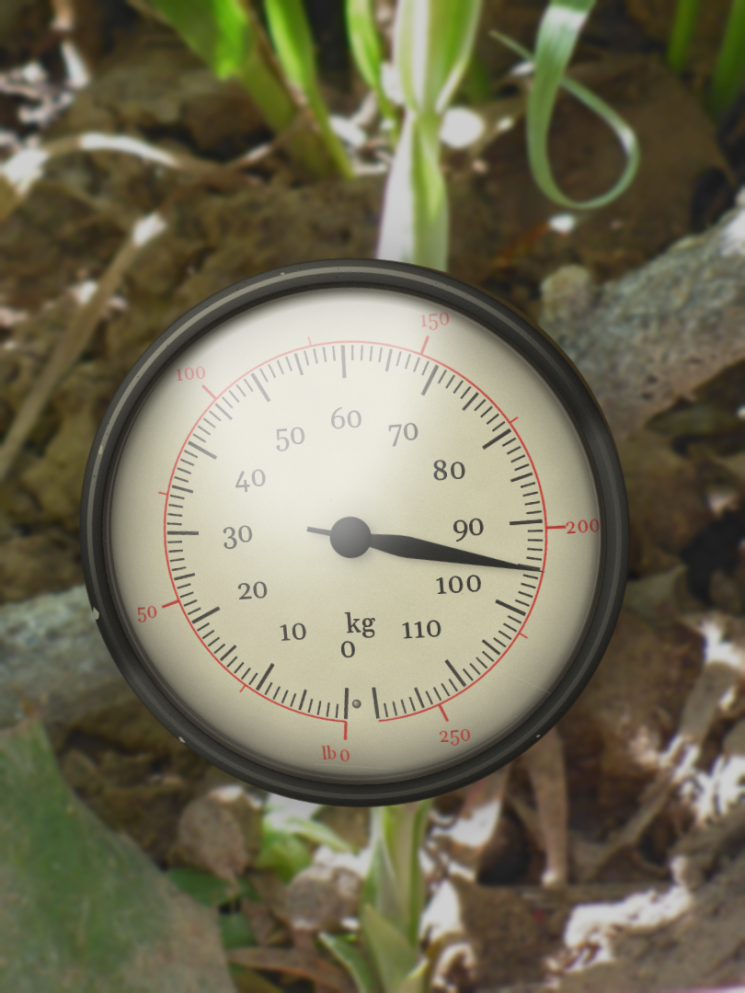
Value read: 95 kg
